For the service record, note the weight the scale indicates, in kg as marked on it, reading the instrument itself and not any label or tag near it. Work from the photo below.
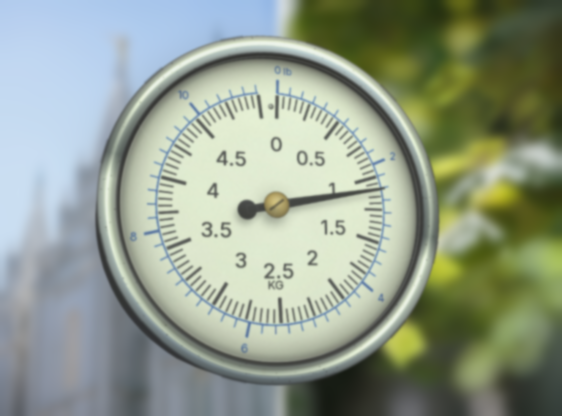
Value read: 1.1 kg
